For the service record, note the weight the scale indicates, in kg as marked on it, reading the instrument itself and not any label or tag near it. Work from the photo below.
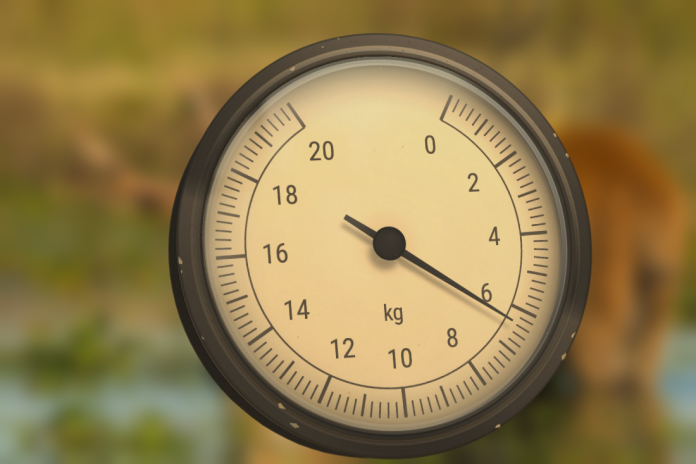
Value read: 6.4 kg
